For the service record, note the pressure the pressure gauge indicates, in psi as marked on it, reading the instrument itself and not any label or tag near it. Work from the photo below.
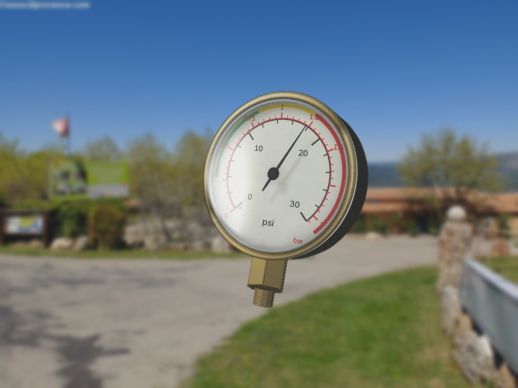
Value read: 18 psi
